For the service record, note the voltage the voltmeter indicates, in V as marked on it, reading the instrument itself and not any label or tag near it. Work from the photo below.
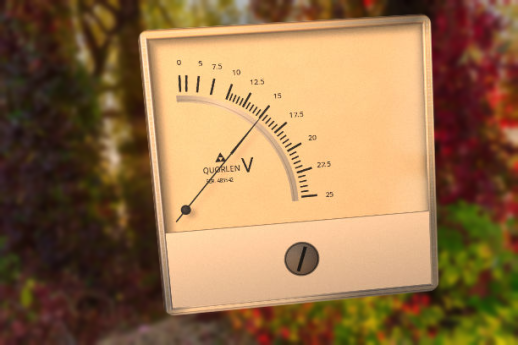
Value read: 15 V
